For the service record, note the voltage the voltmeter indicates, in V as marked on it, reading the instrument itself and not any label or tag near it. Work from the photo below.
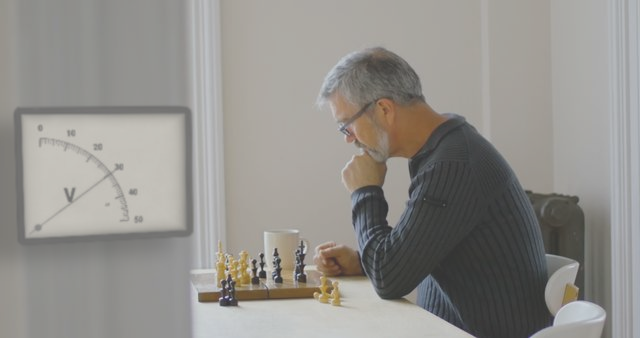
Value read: 30 V
